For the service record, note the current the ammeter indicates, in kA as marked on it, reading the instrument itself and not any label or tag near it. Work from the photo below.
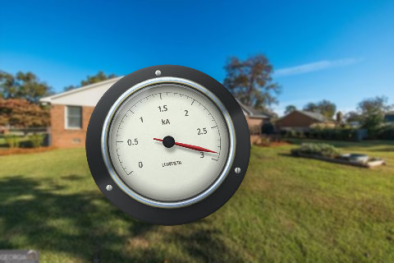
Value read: 2.9 kA
